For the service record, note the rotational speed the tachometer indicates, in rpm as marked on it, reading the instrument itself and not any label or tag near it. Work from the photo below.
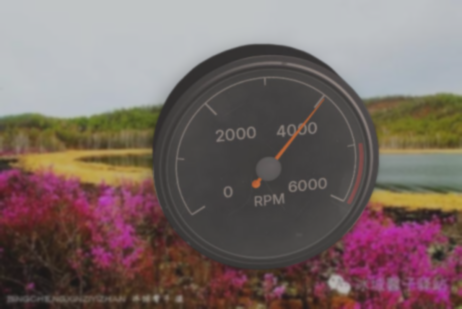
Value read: 4000 rpm
